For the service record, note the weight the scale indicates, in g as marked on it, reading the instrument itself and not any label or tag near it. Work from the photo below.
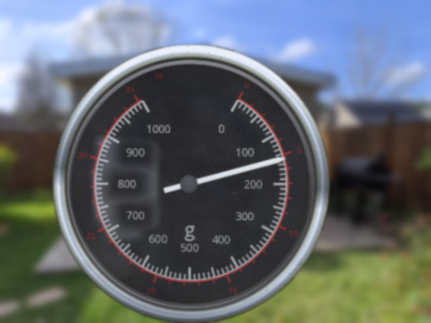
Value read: 150 g
